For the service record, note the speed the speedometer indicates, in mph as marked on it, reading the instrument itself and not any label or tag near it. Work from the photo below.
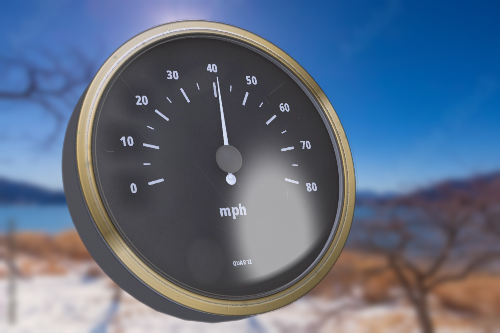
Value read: 40 mph
